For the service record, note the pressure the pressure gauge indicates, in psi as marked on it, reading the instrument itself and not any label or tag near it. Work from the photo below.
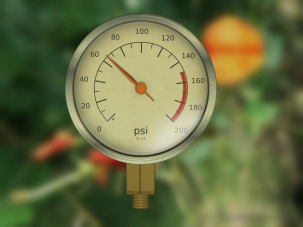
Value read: 65 psi
